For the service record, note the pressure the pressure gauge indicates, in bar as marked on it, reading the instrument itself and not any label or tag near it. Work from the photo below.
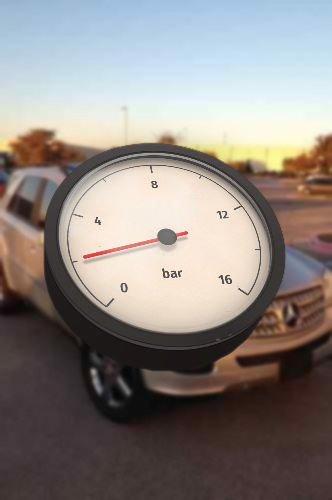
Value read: 2 bar
